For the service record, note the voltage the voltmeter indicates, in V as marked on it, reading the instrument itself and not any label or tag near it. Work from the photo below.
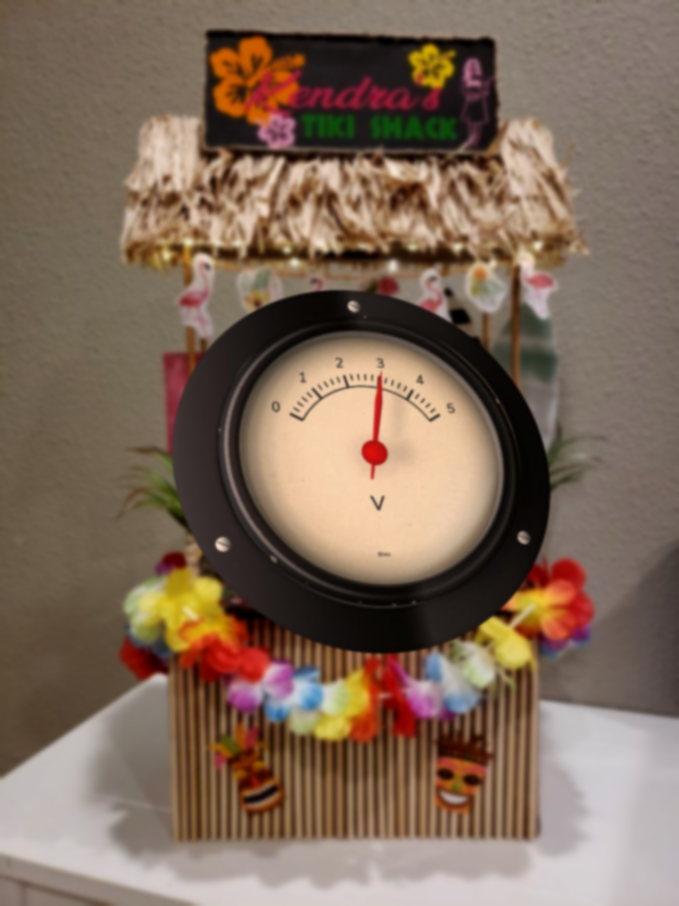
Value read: 3 V
